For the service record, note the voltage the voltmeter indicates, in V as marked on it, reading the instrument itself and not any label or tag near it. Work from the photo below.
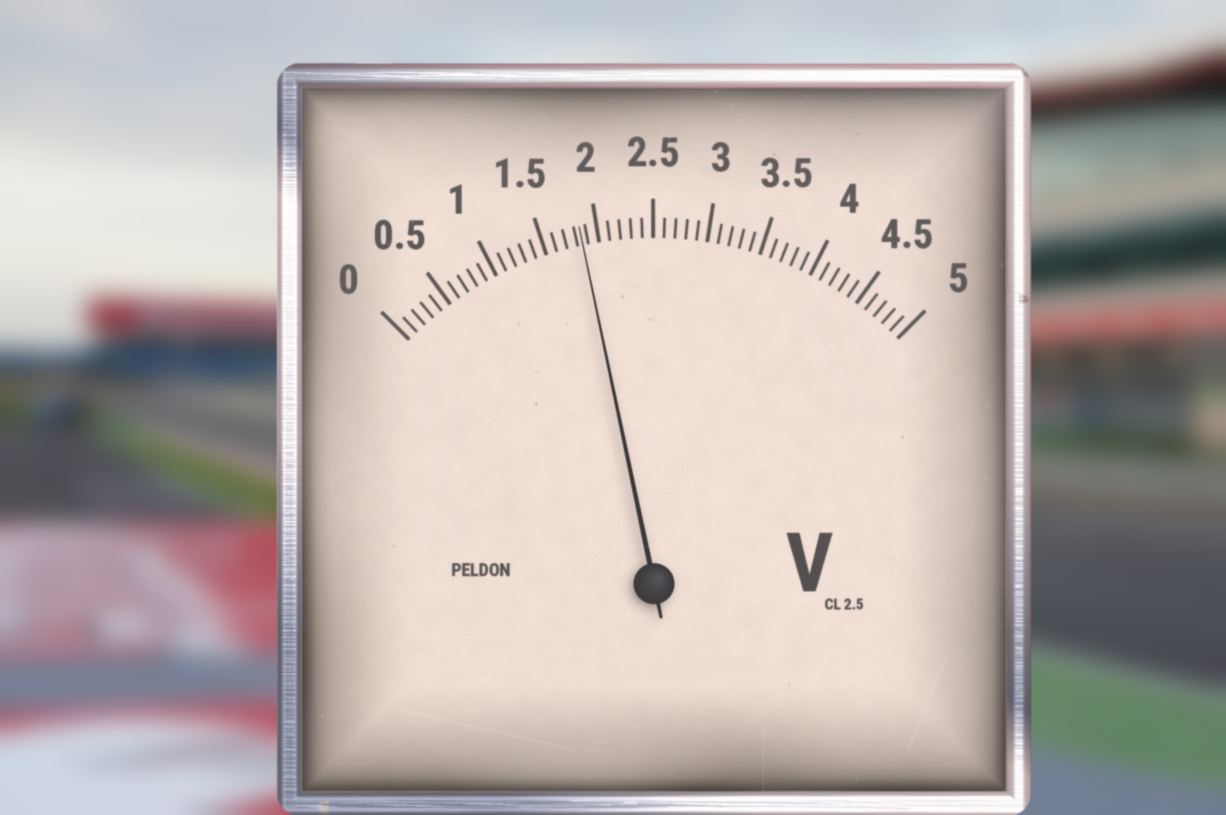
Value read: 1.85 V
